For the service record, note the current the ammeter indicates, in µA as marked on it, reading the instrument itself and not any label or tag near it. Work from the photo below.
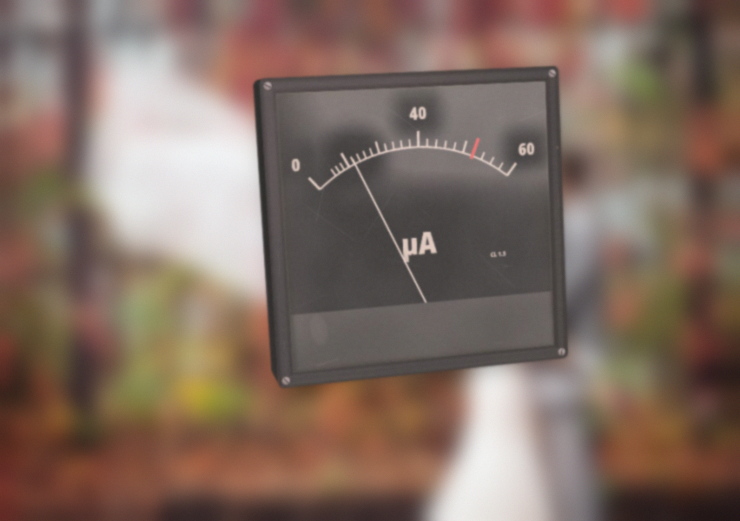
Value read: 22 µA
